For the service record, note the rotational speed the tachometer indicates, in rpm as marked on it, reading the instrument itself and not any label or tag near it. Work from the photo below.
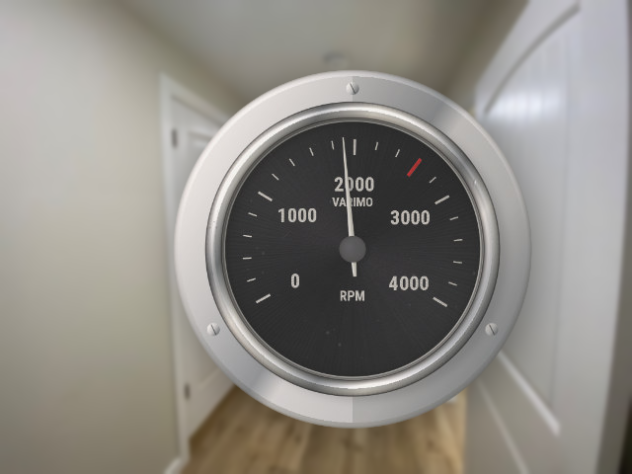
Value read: 1900 rpm
